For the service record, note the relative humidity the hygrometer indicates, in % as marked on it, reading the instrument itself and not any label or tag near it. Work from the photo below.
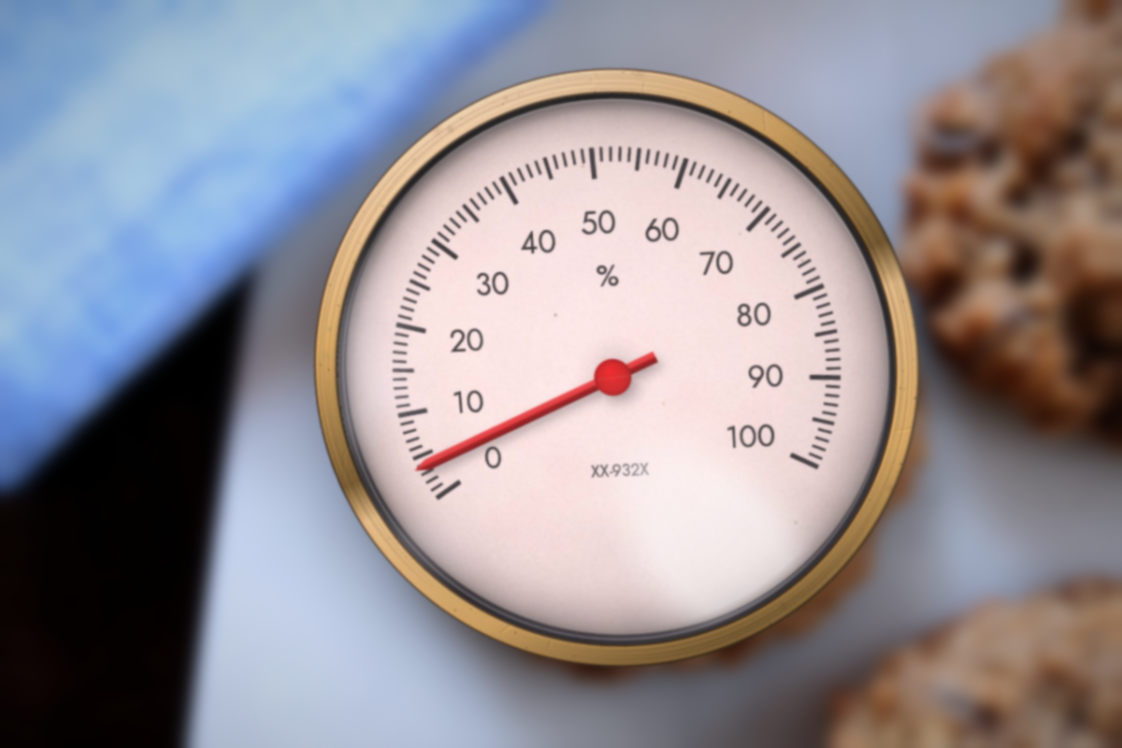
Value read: 4 %
